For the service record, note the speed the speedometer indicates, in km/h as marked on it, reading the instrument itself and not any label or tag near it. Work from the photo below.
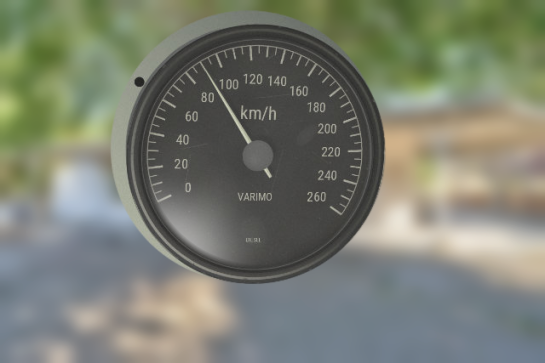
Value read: 90 km/h
